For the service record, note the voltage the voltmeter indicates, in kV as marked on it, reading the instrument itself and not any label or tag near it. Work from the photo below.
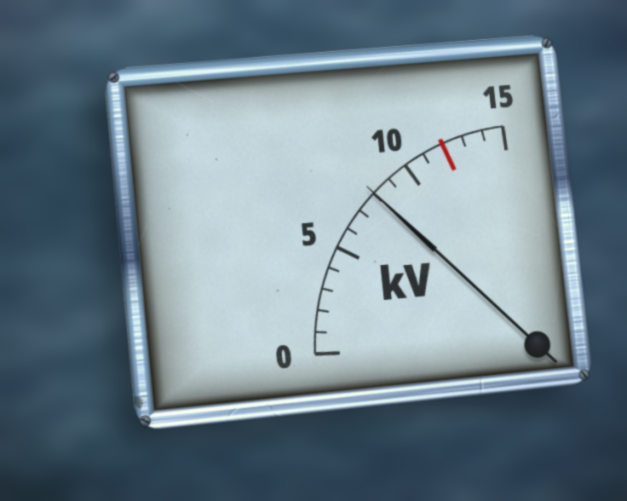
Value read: 8 kV
